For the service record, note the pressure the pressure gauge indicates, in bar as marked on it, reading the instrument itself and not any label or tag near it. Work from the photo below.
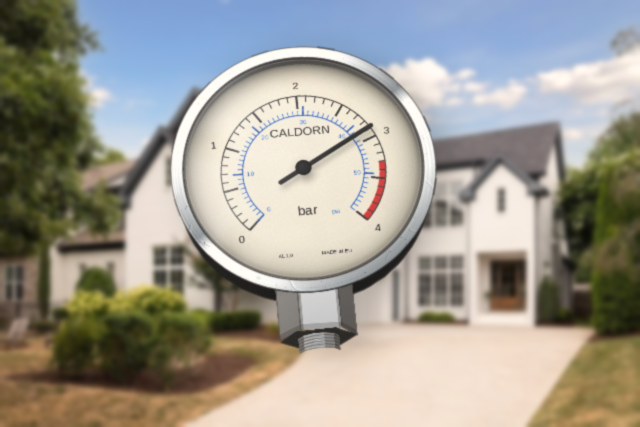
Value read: 2.9 bar
